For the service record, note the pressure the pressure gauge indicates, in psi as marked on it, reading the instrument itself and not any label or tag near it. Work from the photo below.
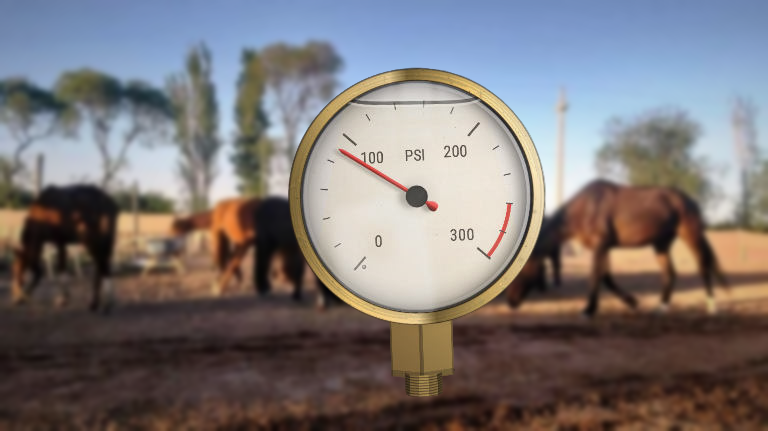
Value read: 90 psi
